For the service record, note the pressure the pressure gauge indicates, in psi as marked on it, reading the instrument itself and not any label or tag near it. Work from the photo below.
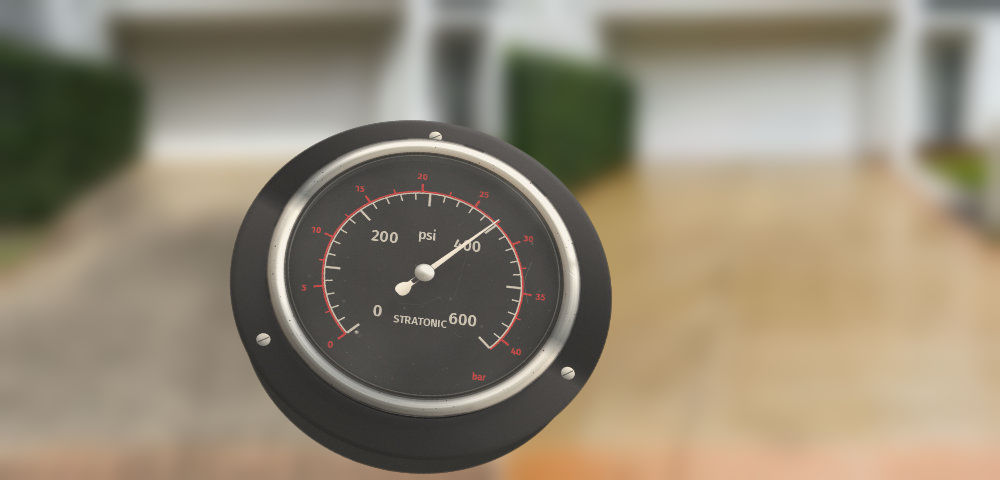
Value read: 400 psi
